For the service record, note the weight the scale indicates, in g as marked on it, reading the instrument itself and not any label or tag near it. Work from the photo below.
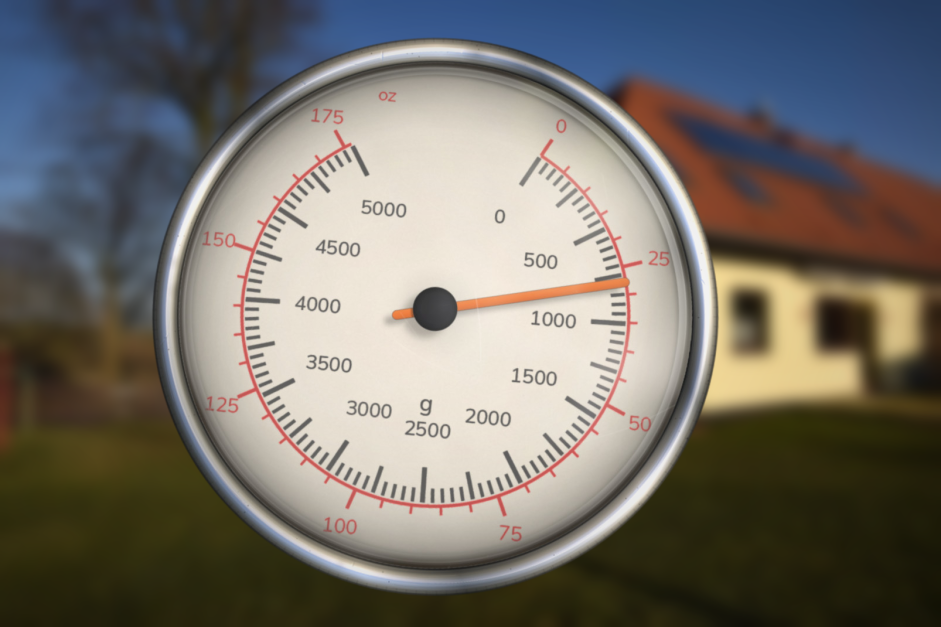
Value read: 800 g
